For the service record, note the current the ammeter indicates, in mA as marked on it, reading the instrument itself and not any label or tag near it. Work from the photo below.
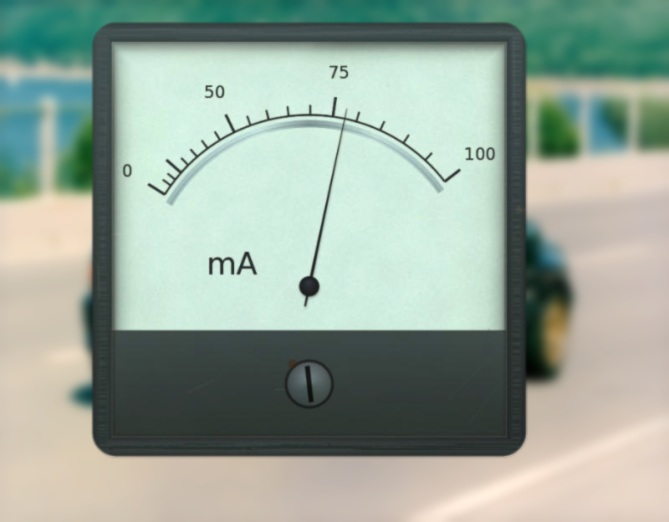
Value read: 77.5 mA
